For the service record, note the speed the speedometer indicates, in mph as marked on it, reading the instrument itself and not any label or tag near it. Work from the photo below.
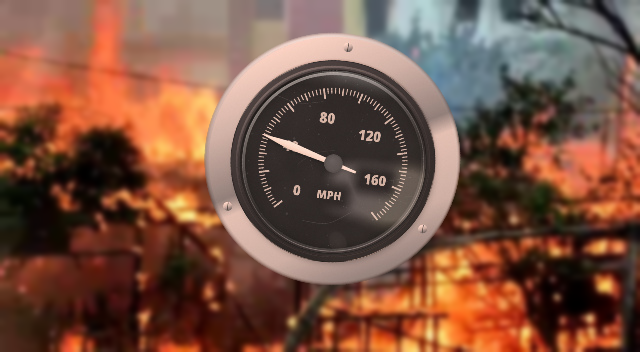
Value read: 40 mph
